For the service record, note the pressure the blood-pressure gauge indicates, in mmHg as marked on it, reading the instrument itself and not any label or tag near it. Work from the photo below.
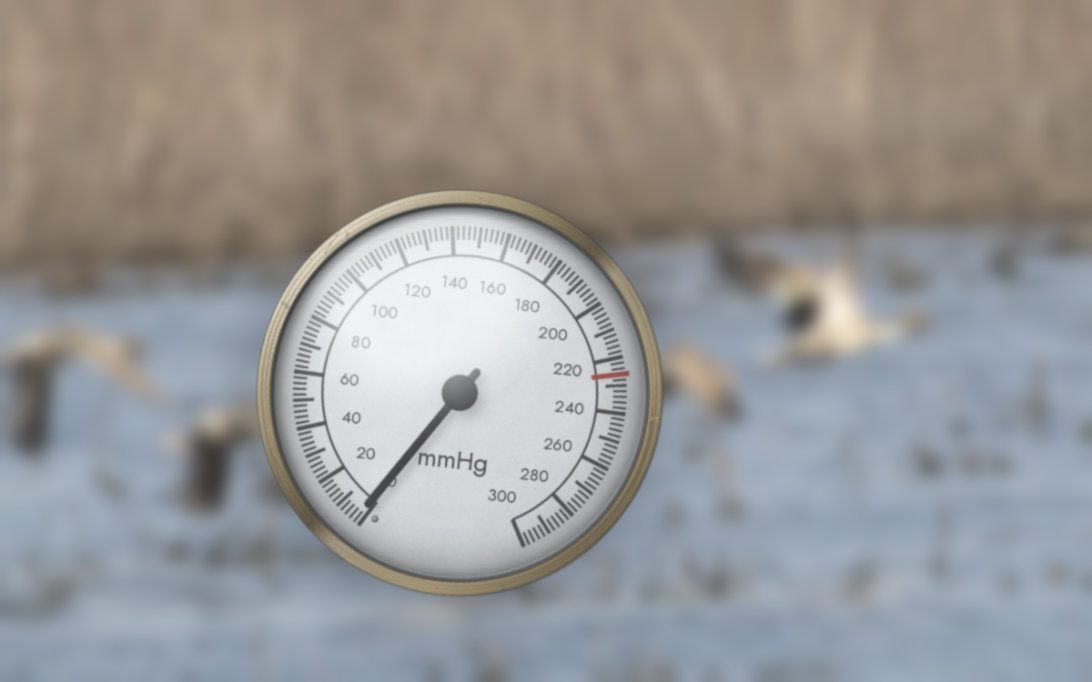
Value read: 2 mmHg
